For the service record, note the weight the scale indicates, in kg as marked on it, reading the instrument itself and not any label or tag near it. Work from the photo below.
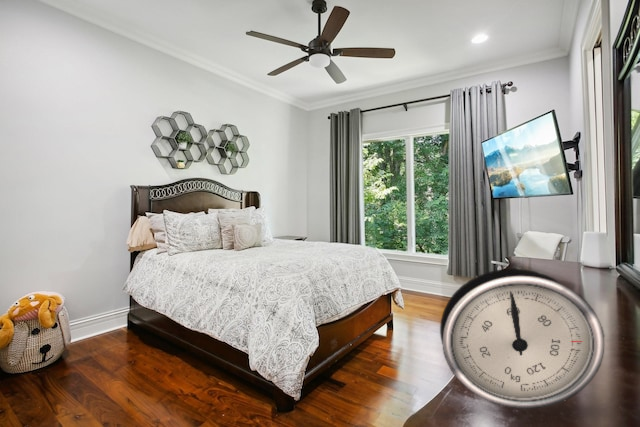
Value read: 60 kg
